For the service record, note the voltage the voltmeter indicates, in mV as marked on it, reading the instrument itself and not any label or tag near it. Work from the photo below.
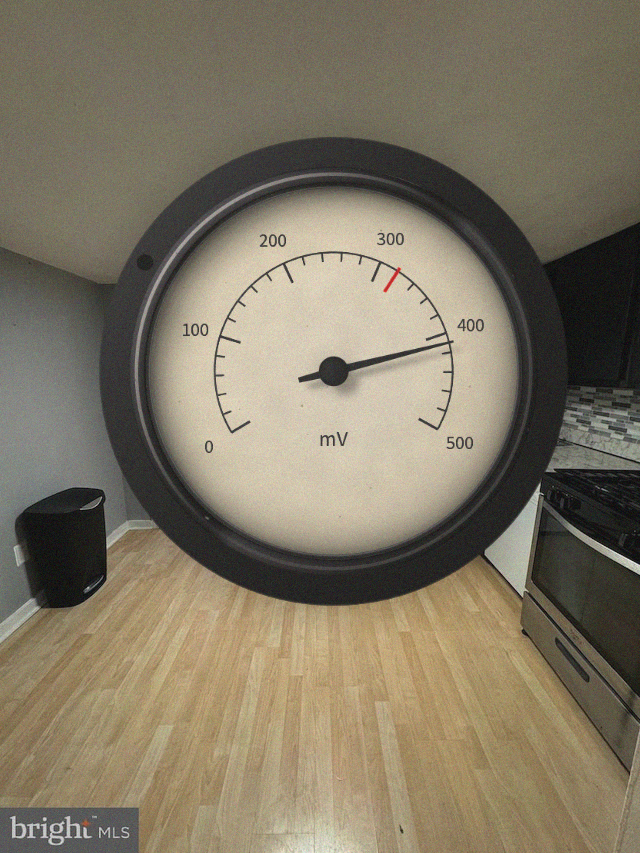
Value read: 410 mV
